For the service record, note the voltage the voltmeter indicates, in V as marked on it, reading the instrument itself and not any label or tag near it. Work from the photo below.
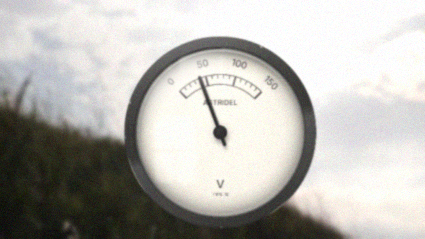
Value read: 40 V
